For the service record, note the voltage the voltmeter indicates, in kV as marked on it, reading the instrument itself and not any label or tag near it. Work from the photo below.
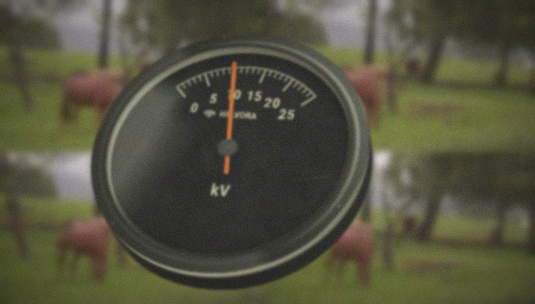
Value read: 10 kV
